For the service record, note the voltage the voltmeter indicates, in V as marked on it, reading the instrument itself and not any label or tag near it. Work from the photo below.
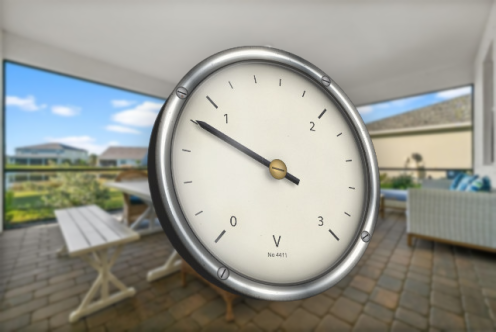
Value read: 0.8 V
